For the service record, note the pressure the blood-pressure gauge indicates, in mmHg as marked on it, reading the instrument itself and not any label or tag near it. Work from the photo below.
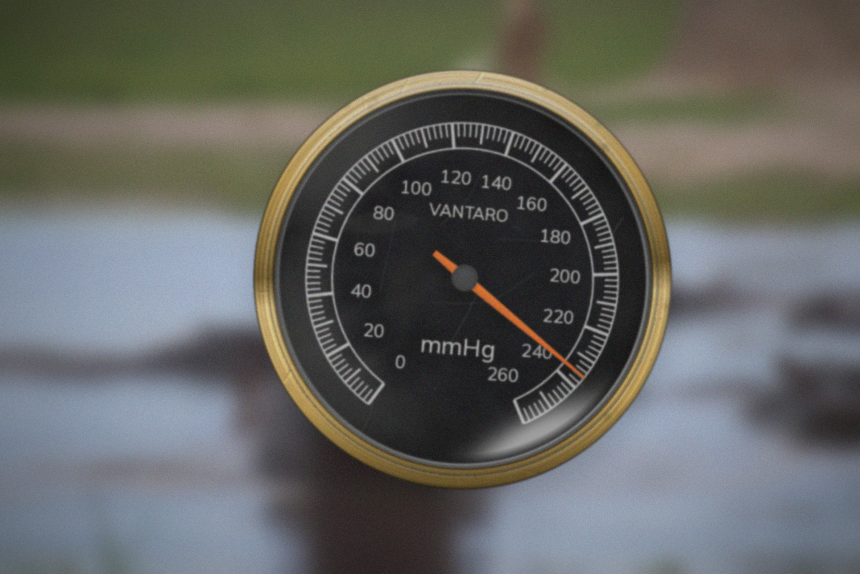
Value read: 236 mmHg
